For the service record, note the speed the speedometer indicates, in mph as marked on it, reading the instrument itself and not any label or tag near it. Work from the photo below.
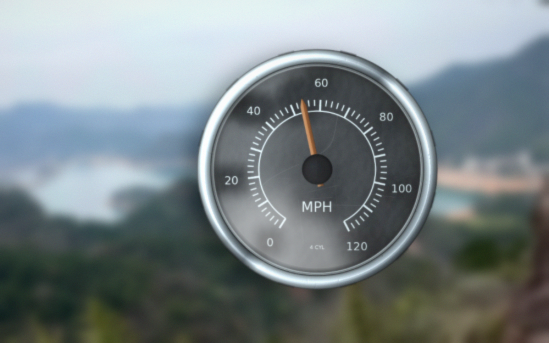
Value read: 54 mph
